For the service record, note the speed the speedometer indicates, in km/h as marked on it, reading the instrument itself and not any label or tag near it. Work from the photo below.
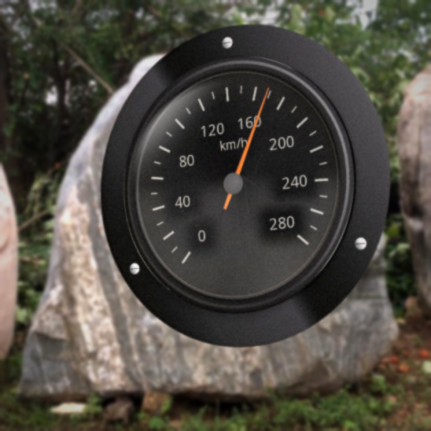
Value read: 170 km/h
